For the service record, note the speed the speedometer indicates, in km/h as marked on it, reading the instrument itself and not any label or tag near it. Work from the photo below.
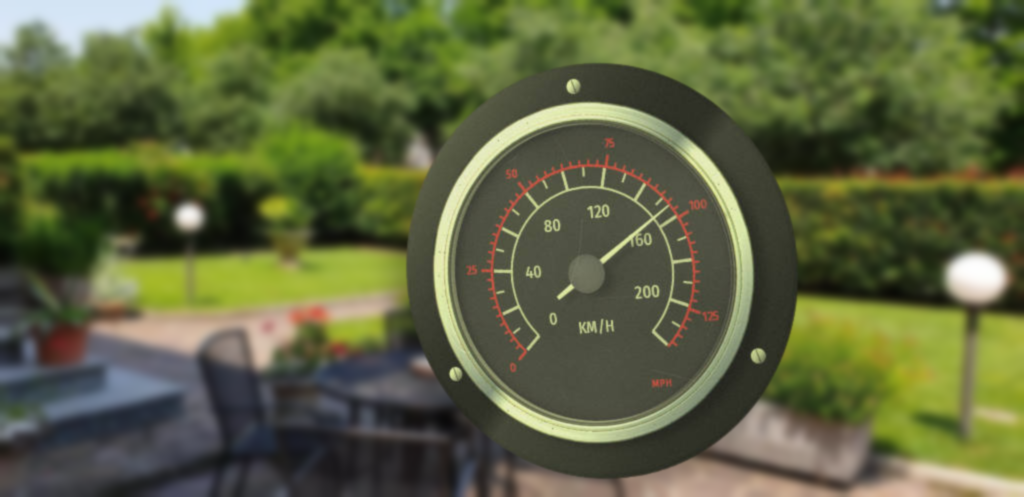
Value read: 155 km/h
